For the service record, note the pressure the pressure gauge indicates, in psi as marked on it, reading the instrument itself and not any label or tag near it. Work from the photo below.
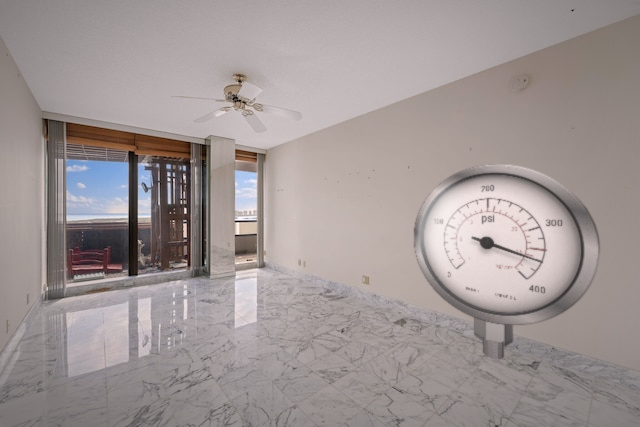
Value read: 360 psi
